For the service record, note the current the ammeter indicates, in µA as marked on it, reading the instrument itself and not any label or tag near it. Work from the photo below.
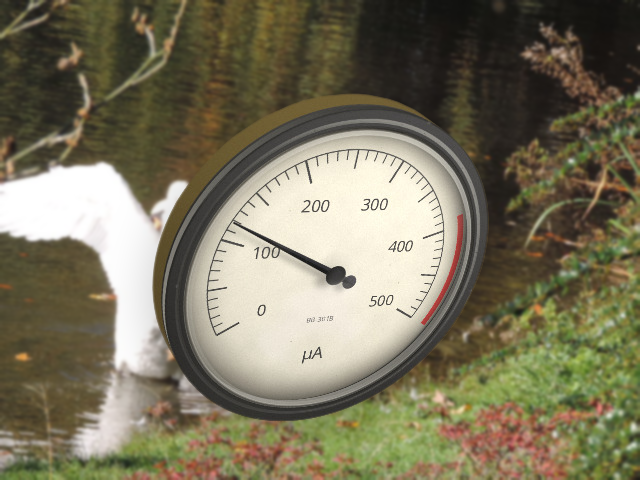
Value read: 120 µA
